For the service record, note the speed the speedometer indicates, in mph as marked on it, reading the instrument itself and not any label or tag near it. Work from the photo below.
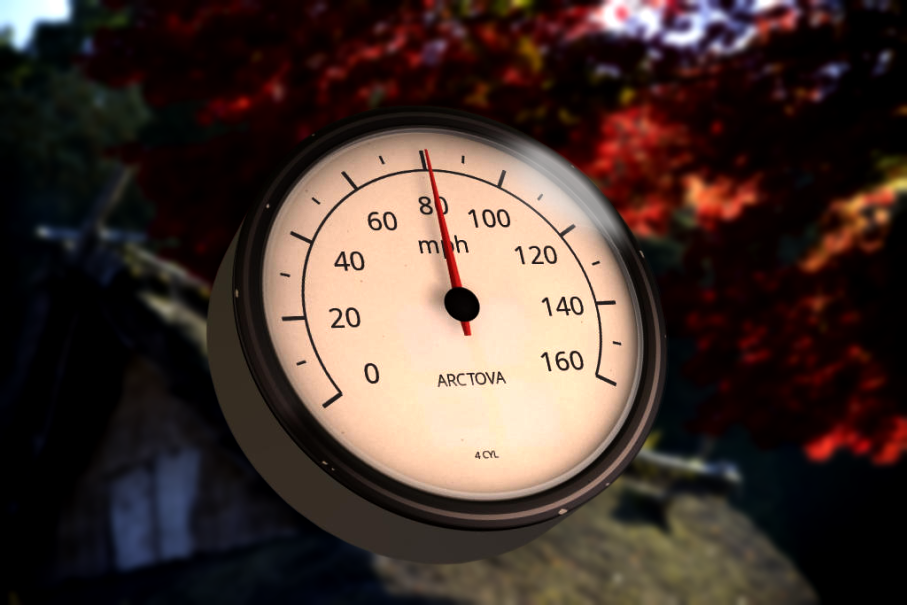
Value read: 80 mph
